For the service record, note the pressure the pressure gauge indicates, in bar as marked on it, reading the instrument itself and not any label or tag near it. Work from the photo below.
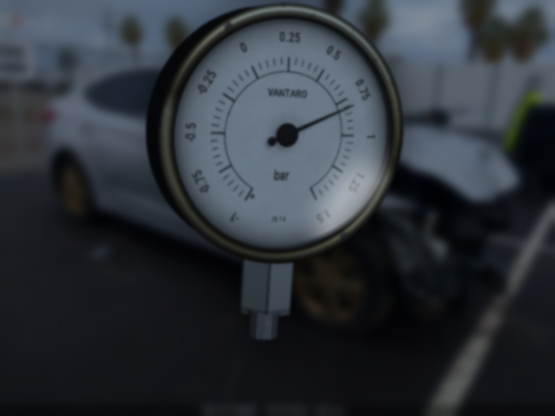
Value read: 0.8 bar
